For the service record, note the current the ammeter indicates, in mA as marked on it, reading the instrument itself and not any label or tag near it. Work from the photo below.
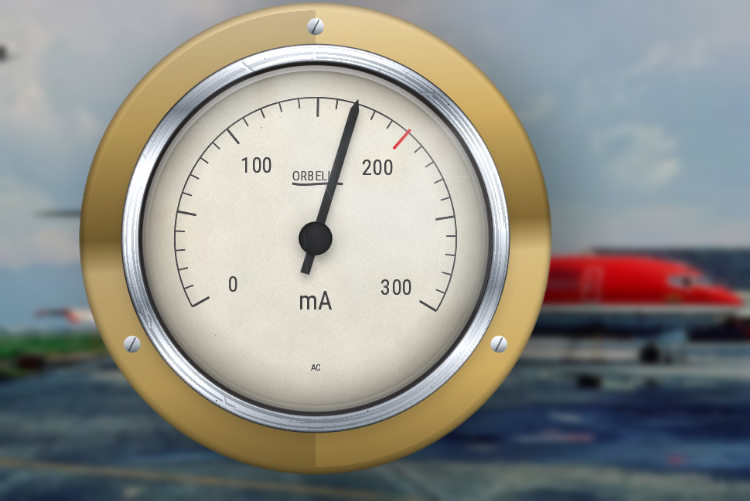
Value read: 170 mA
